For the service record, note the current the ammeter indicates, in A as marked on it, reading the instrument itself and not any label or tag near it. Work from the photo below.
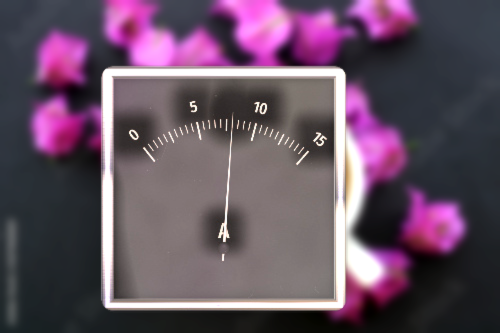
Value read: 8 A
